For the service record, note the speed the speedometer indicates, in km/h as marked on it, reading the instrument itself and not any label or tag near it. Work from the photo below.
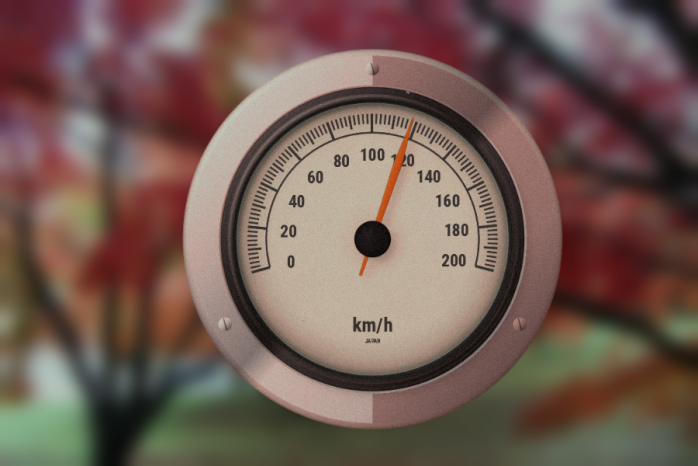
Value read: 118 km/h
